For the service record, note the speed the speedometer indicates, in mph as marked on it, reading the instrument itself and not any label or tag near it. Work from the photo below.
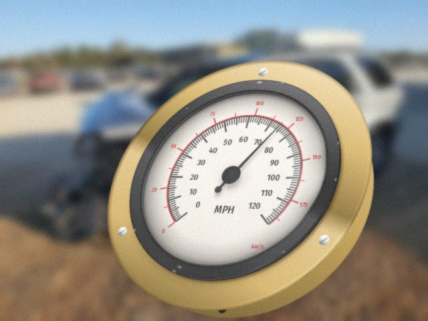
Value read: 75 mph
